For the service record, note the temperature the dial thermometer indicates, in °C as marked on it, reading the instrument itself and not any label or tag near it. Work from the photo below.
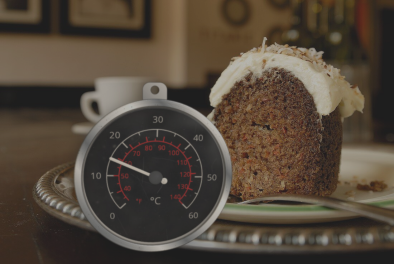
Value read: 15 °C
